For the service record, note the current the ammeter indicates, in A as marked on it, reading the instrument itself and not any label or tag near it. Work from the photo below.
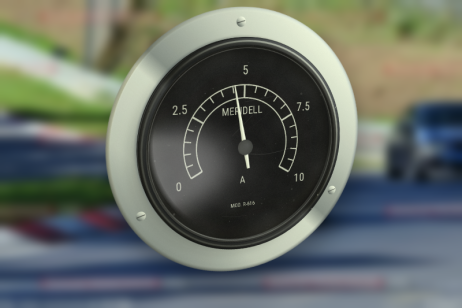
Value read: 4.5 A
